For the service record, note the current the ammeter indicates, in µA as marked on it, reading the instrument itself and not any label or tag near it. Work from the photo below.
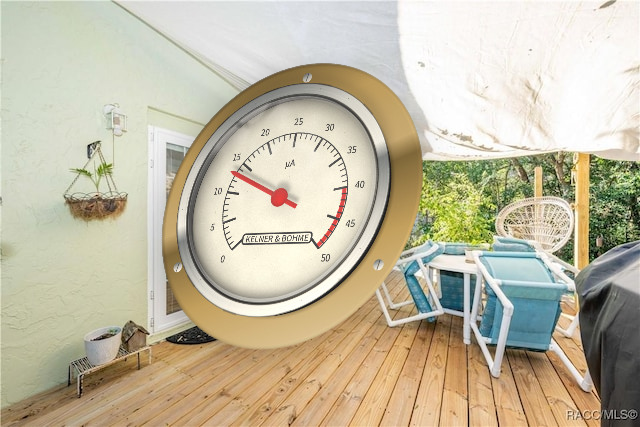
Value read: 13 µA
